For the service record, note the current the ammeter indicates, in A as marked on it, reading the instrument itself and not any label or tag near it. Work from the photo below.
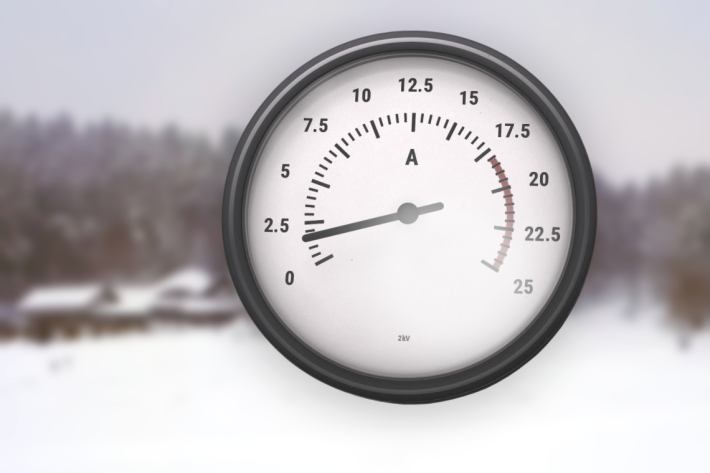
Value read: 1.5 A
